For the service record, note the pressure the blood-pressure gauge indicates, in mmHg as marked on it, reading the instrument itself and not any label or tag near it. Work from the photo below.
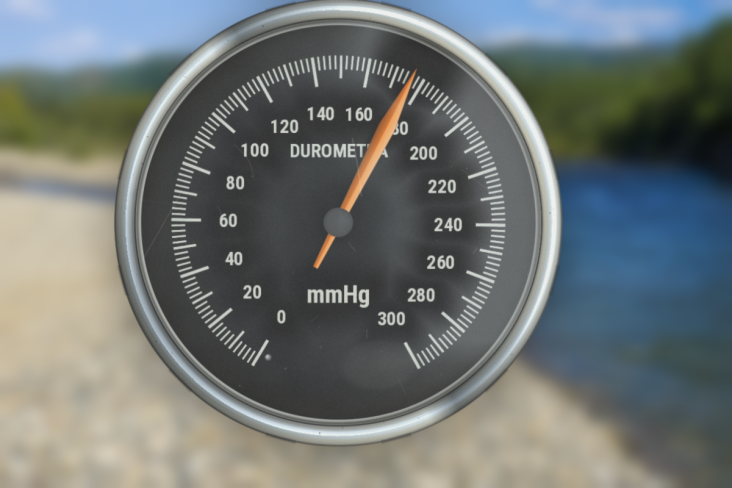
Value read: 176 mmHg
